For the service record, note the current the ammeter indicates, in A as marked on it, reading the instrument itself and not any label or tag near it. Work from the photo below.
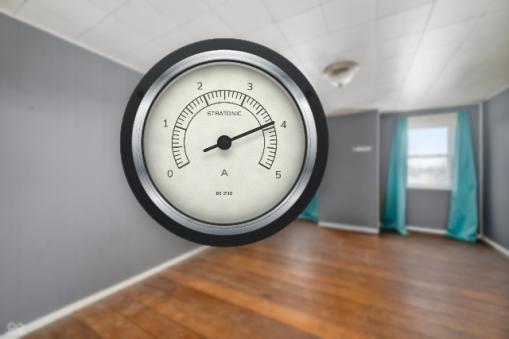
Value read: 3.9 A
